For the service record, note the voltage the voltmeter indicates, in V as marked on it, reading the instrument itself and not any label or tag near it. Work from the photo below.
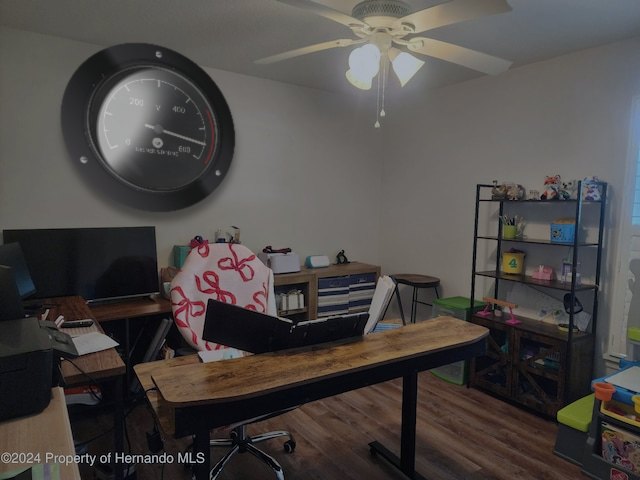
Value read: 550 V
